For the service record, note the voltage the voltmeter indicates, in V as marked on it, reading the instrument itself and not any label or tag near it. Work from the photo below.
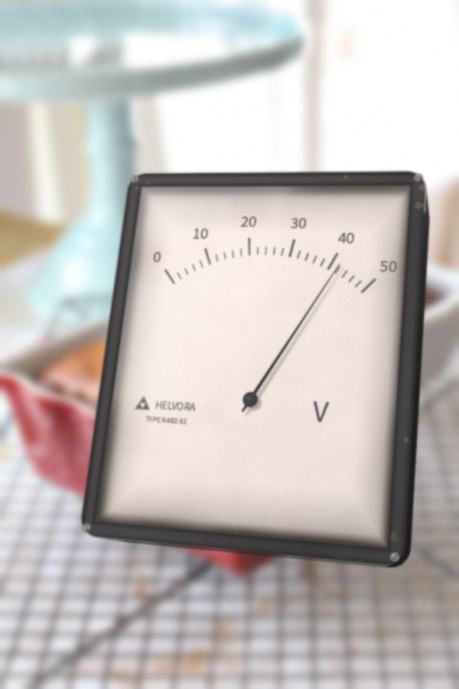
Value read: 42 V
